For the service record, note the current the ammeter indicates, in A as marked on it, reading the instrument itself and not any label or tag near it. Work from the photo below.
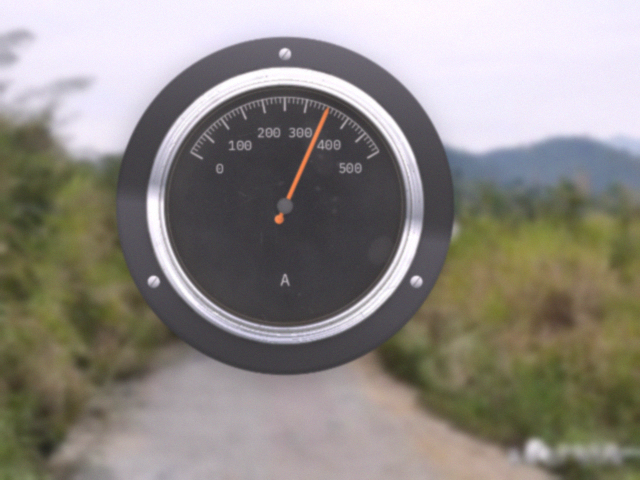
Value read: 350 A
